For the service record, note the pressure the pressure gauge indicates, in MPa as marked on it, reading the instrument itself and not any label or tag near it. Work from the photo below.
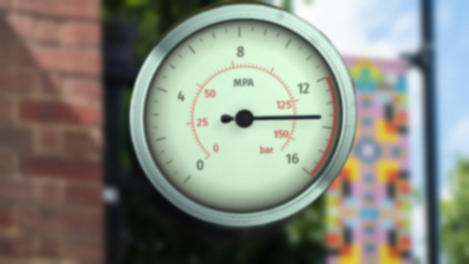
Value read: 13.5 MPa
